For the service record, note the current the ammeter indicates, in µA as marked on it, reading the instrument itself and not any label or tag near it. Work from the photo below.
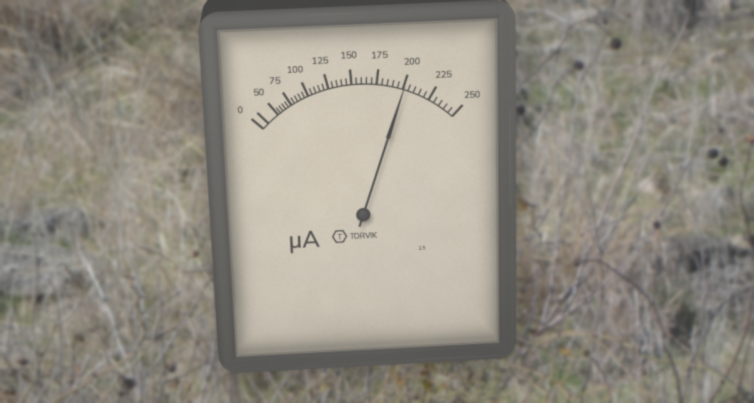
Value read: 200 µA
